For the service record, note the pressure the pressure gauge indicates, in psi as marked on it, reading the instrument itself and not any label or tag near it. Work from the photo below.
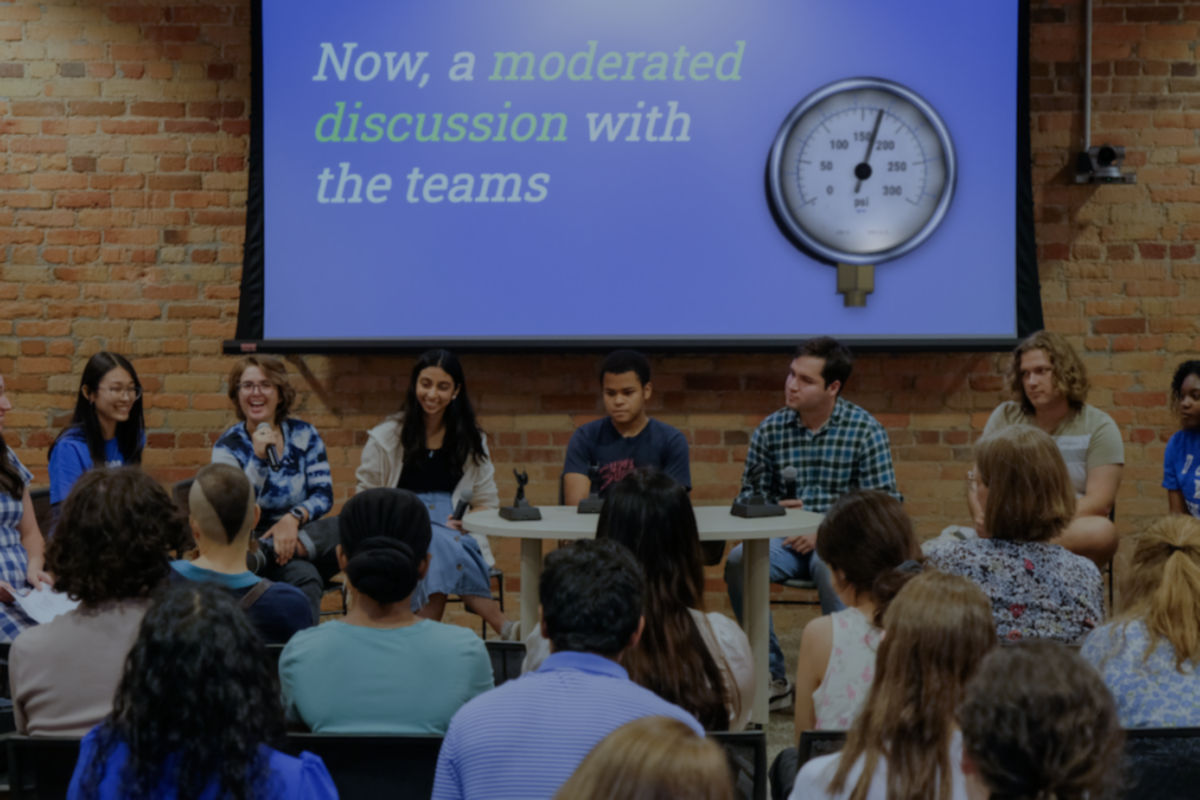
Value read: 170 psi
